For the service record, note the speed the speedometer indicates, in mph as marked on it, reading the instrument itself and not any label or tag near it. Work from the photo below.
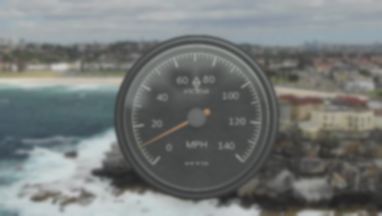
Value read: 10 mph
